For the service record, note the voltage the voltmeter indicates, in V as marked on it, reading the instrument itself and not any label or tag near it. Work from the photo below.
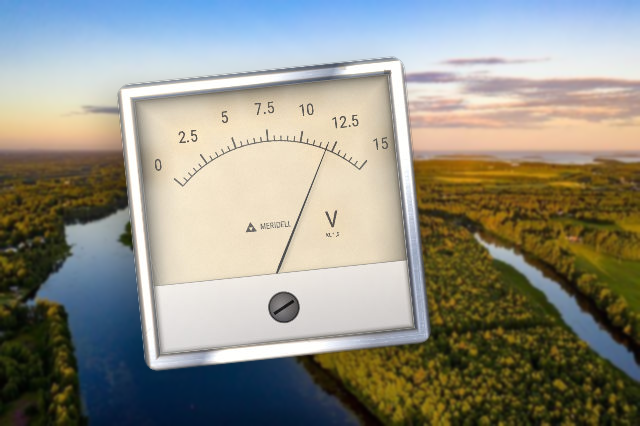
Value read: 12 V
